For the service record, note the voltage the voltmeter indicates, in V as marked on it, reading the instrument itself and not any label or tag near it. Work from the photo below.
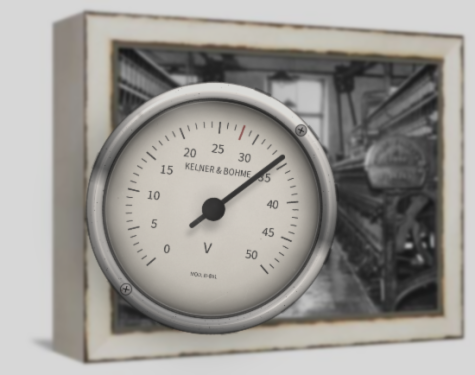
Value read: 34 V
